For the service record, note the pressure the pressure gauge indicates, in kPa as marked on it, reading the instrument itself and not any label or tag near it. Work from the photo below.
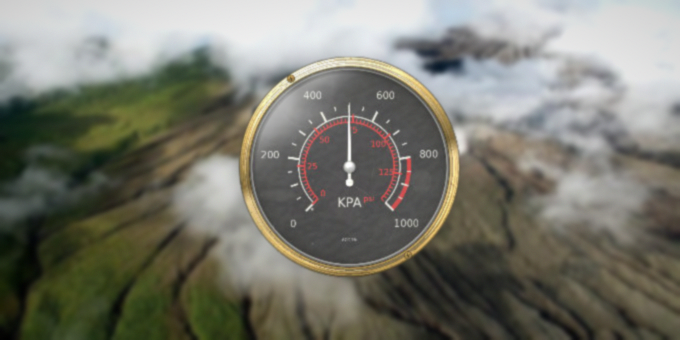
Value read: 500 kPa
